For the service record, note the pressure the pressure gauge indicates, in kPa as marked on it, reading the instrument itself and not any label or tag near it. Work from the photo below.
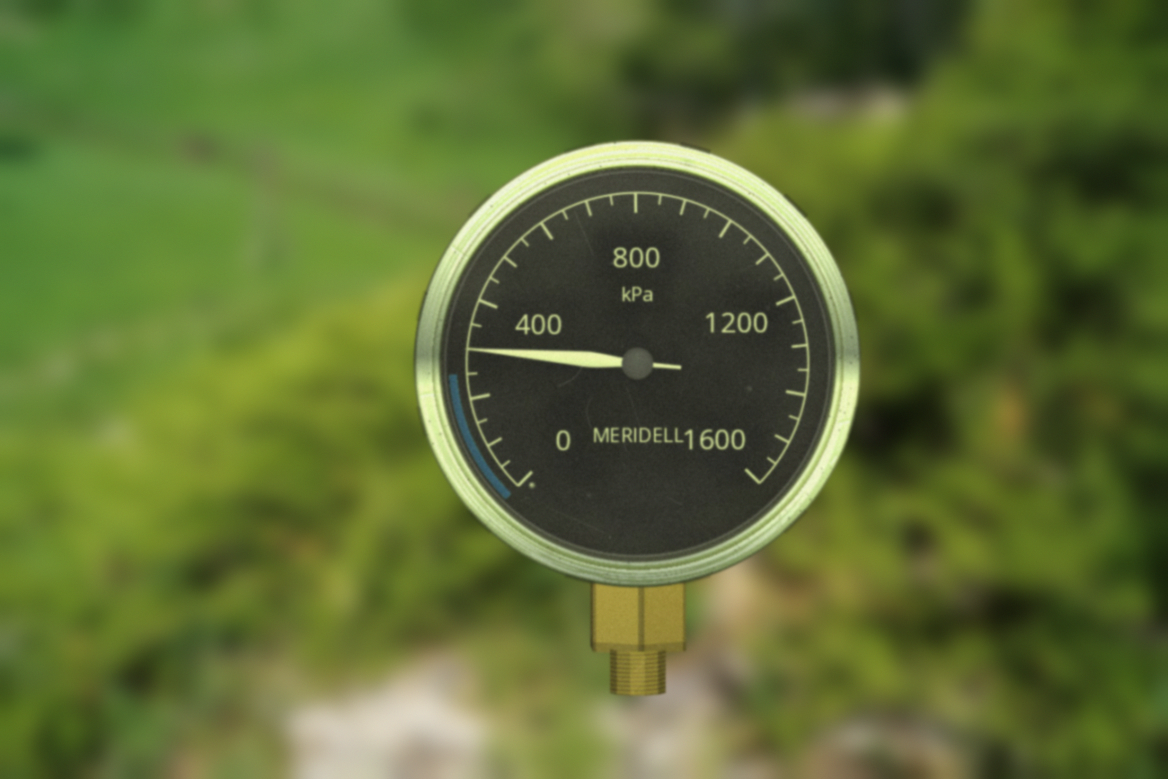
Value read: 300 kPa
